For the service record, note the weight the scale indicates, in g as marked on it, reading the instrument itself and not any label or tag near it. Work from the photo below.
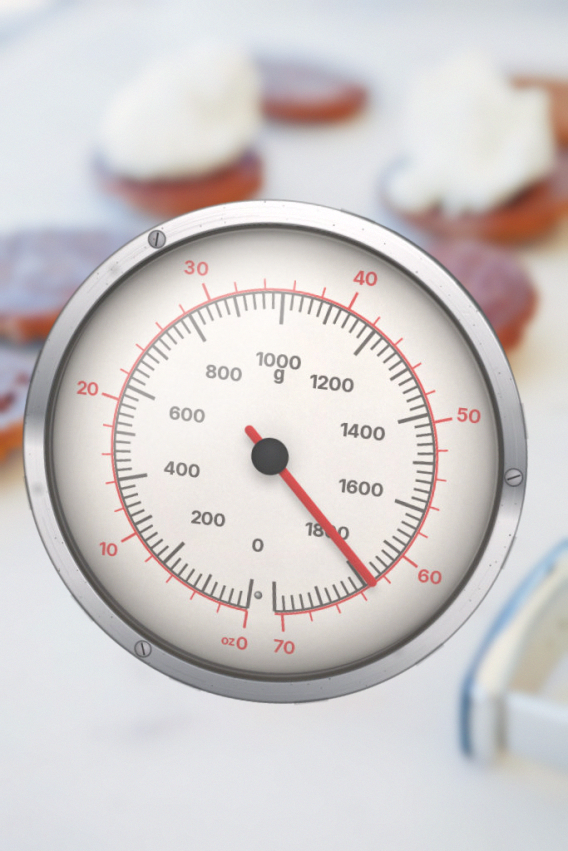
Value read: 1780 g
